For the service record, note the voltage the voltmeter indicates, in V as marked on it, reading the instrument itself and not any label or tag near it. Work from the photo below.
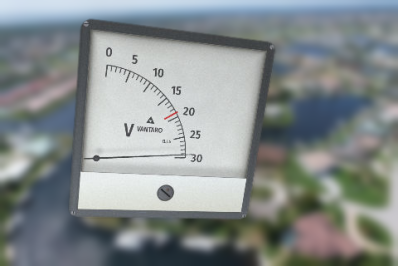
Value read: 29 V
